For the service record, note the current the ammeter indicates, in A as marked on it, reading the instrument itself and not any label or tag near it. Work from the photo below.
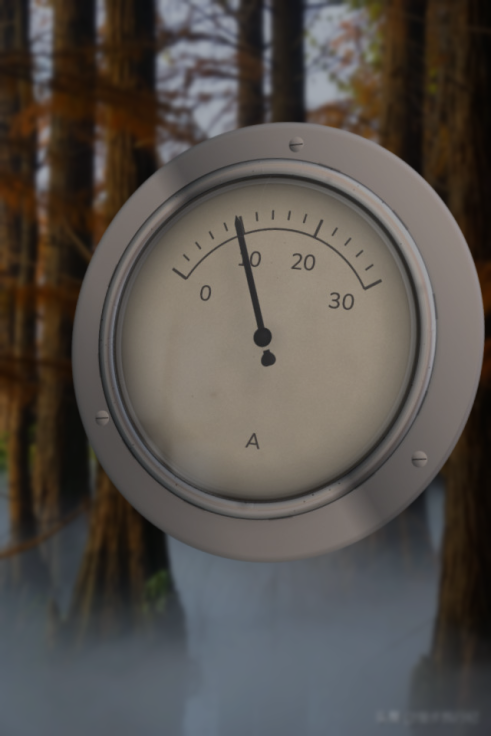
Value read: 10 A
